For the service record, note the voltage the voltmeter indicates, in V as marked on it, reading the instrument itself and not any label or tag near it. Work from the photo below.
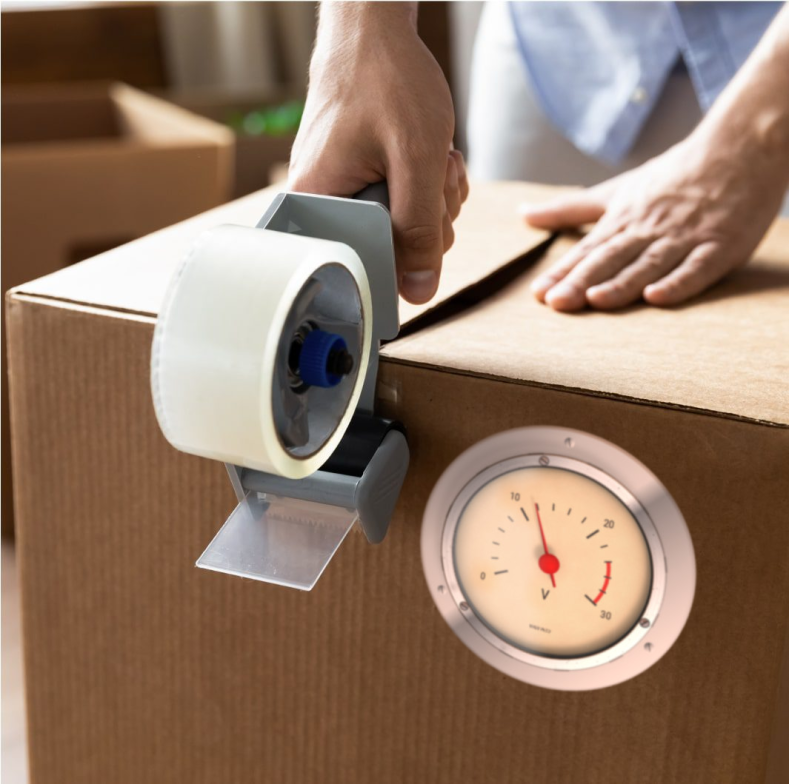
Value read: 12 V
